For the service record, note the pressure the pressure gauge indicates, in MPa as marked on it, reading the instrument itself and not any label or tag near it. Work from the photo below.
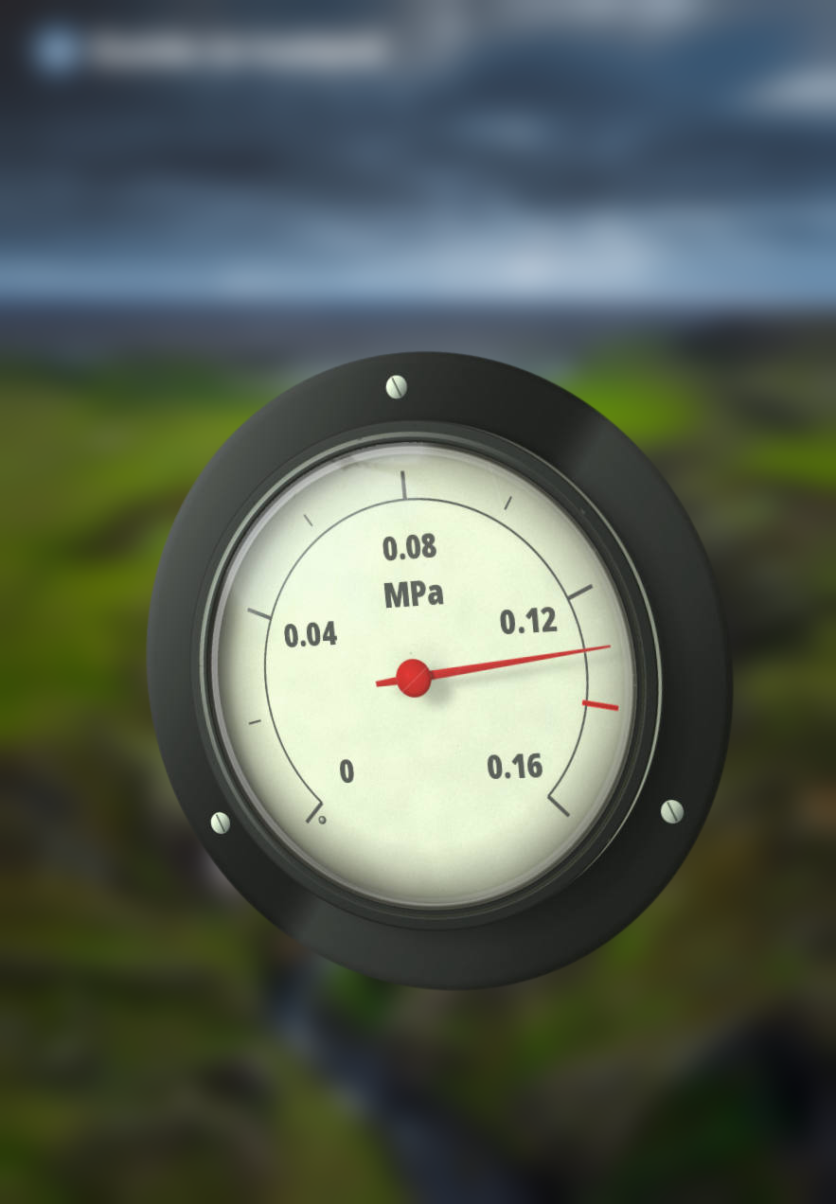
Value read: 0.13 MPa
